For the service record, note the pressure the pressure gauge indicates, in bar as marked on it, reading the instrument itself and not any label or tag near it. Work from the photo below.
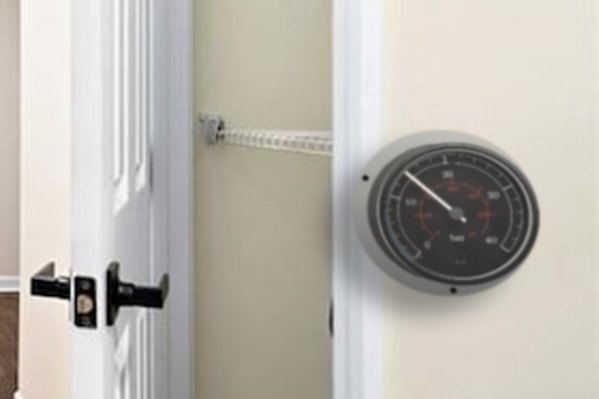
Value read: 14 bar
